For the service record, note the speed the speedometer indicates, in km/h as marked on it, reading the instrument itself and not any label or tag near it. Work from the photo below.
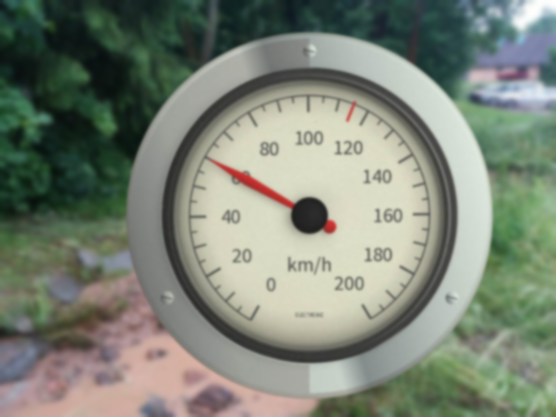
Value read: 60 km/h
